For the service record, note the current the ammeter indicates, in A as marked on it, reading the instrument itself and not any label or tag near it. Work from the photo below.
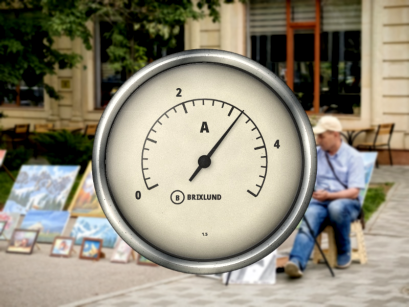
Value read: 3.2 A
